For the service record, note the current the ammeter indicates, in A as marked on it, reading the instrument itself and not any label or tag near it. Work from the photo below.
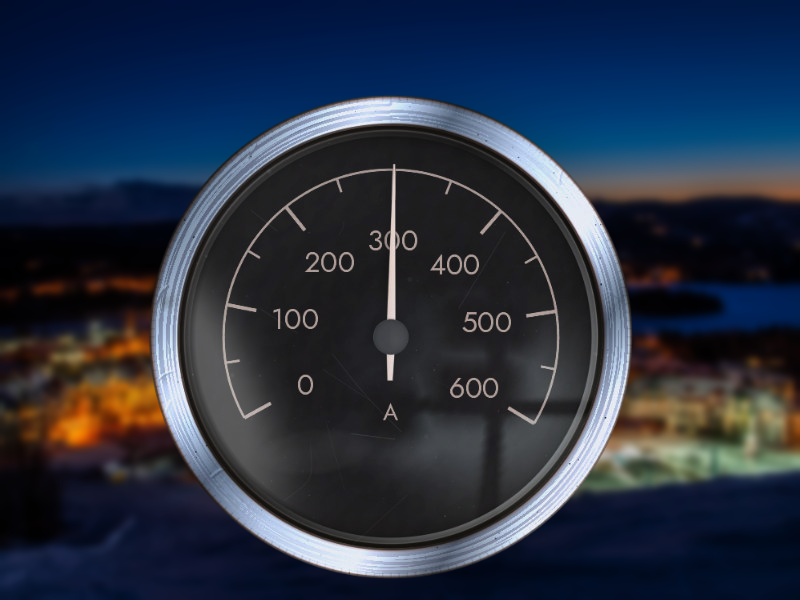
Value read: 300 A
